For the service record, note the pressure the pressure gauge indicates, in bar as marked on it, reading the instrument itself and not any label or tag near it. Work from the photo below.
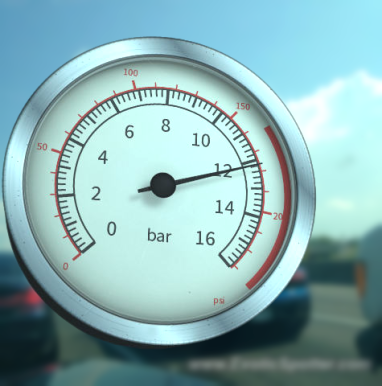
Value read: 12.2 bar
